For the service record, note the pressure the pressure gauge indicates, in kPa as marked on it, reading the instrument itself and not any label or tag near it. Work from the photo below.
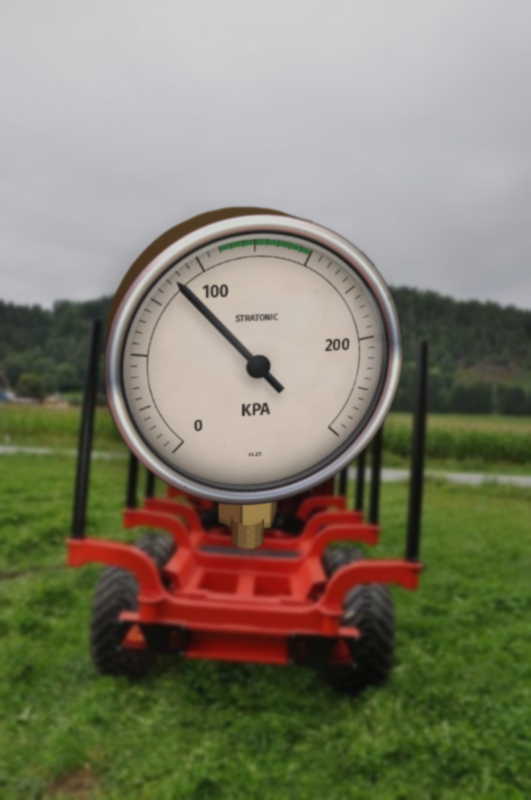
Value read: 87.5 kPa
